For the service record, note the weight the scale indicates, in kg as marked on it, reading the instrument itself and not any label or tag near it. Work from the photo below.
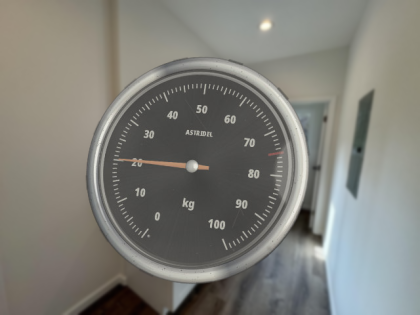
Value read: 20 kg
